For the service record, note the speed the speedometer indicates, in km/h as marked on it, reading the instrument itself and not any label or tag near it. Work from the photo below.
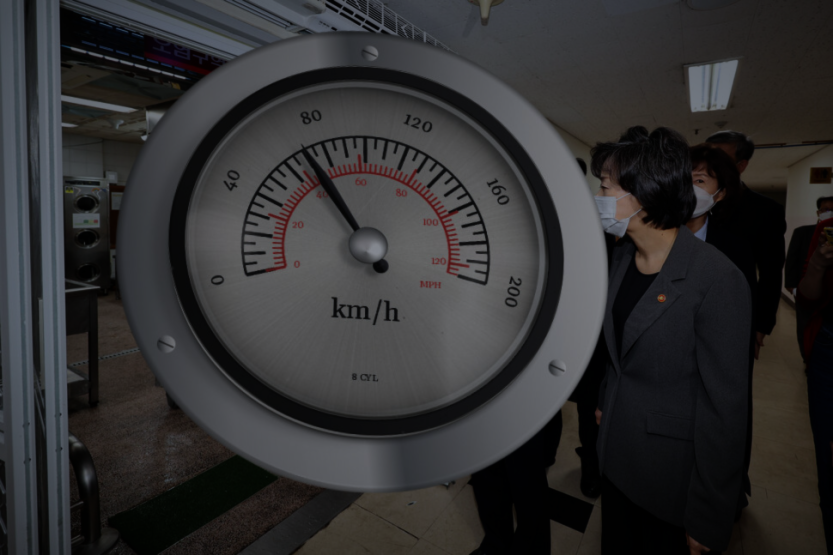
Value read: 70 km/h
